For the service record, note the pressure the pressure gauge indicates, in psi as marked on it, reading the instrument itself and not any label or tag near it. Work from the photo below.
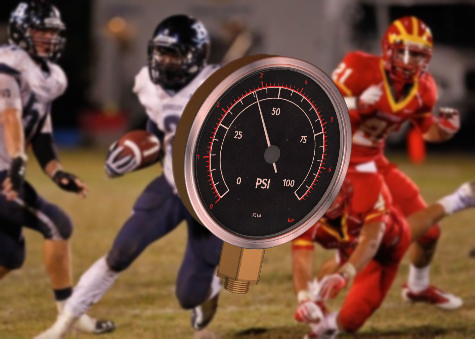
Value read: 40 psi
